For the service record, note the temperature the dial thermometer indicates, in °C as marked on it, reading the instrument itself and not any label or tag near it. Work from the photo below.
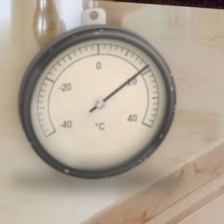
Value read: 18 °C
